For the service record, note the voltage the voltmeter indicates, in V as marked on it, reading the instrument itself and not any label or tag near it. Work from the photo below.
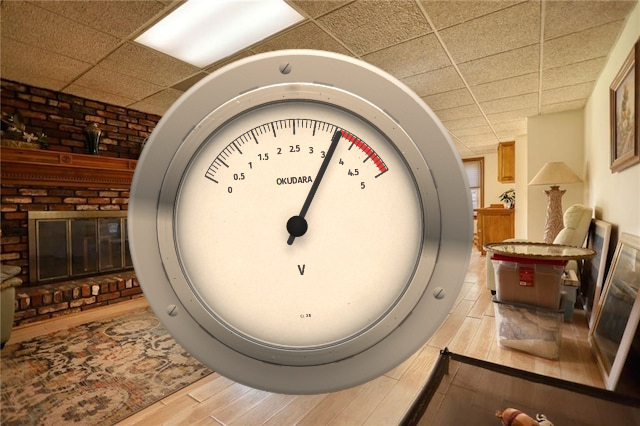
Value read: 3.6 V
